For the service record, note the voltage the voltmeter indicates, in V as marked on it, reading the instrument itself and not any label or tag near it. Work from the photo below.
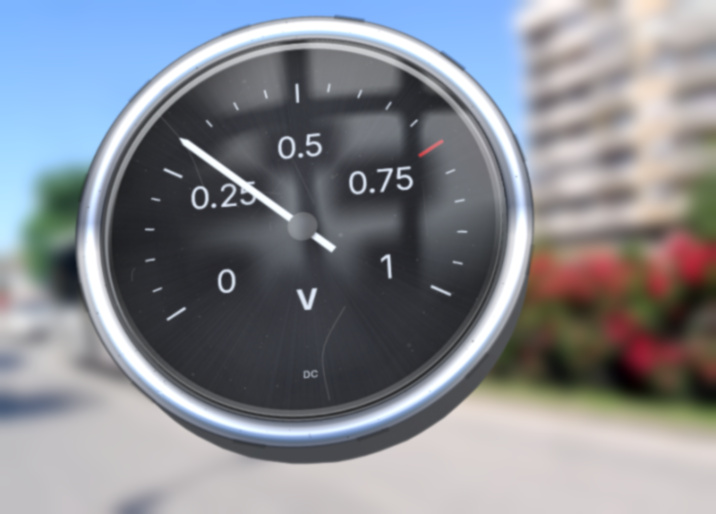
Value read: 0.3 V
